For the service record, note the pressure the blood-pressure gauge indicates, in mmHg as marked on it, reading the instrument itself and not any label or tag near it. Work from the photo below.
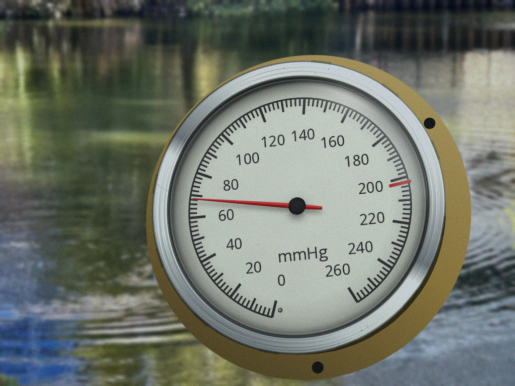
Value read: 68 mmHg
